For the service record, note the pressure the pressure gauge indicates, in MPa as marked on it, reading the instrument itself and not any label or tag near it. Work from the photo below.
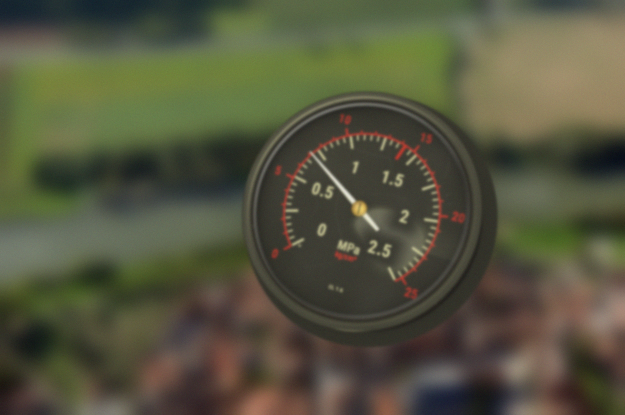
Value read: 0.7 MPa
